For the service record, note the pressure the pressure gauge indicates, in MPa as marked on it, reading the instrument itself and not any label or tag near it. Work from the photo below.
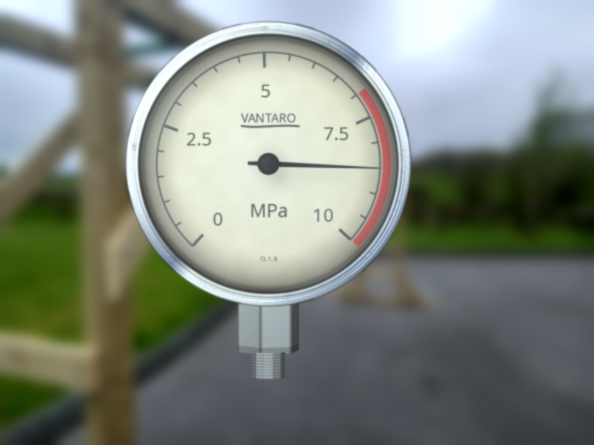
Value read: 8.5 MPa
